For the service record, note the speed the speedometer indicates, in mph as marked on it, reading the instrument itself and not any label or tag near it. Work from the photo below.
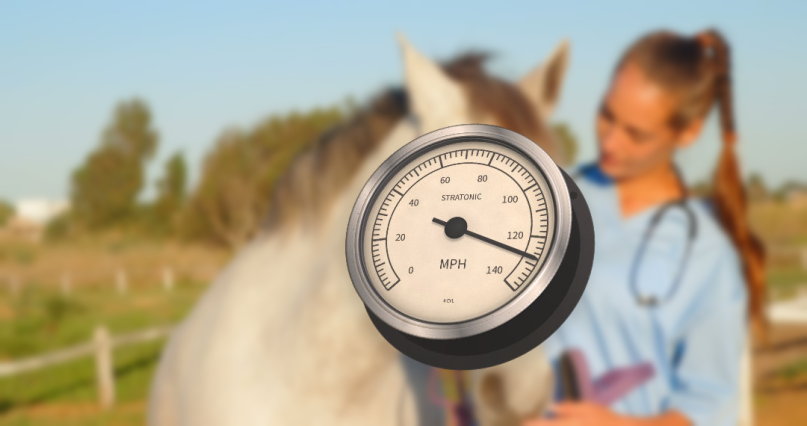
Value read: 128 mph
